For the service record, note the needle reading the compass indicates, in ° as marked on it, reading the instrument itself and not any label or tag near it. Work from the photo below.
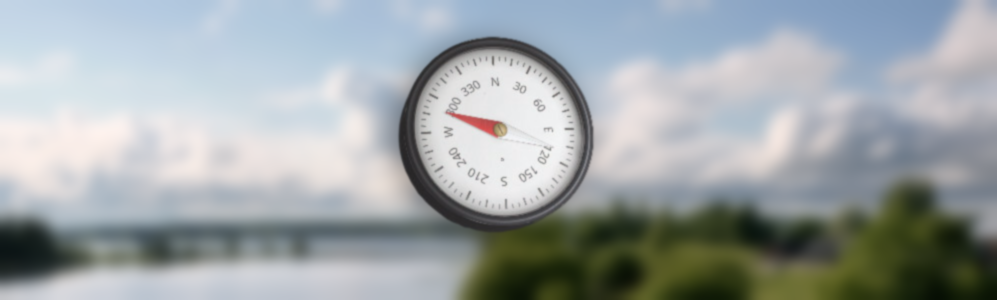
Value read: 290 °
